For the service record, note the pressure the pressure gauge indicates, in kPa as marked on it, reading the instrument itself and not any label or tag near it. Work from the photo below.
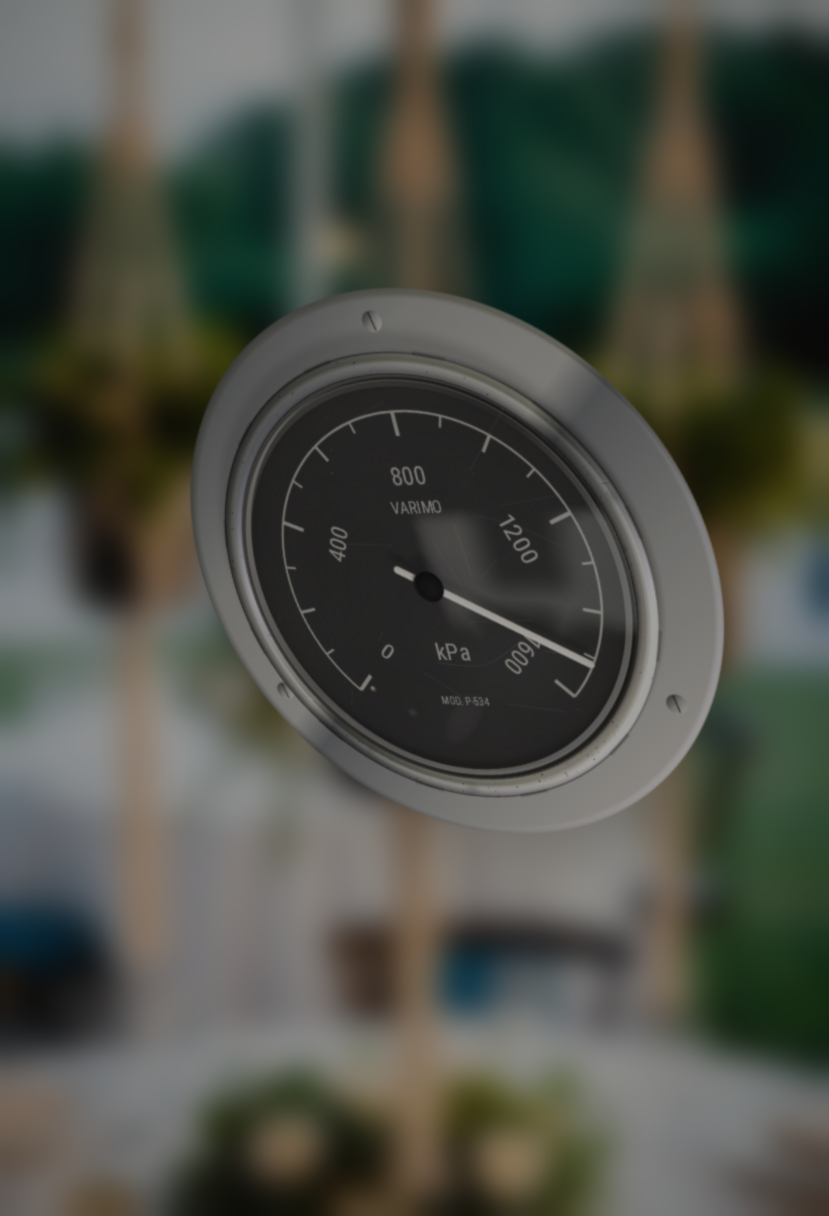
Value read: 1500 kPa
